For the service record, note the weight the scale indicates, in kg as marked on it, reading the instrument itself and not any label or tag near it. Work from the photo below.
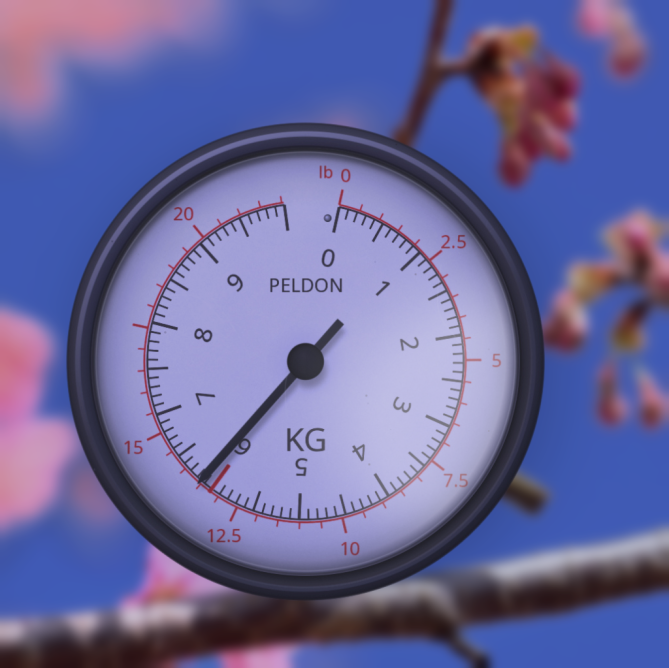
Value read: 6.15 kg
